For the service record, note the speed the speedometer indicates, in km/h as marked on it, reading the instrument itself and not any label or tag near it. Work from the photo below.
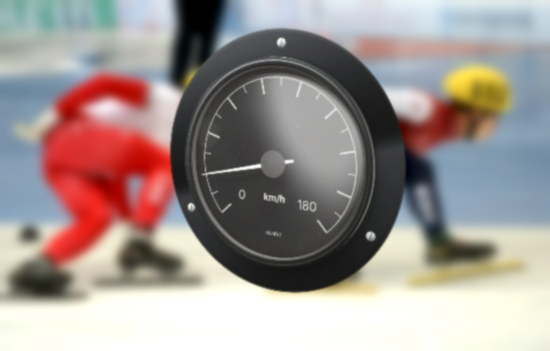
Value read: 20 km/h
